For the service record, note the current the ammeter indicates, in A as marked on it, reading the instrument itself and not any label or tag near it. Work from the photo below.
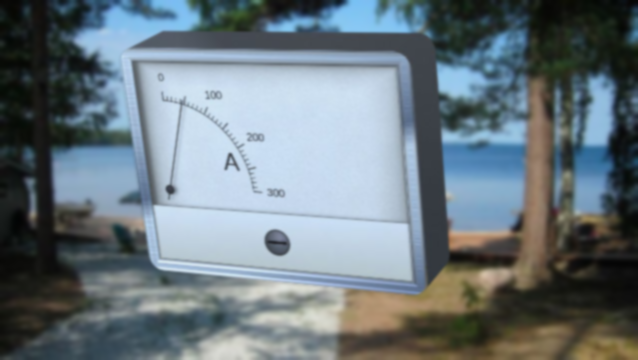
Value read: 50 A
